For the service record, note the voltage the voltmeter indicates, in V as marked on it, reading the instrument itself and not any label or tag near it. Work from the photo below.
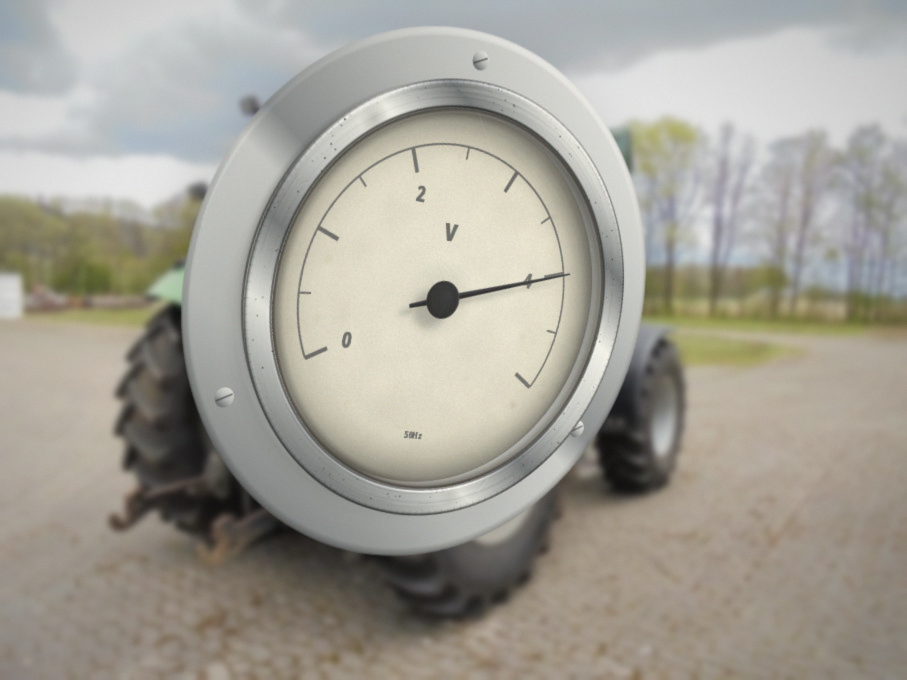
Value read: 4 V
